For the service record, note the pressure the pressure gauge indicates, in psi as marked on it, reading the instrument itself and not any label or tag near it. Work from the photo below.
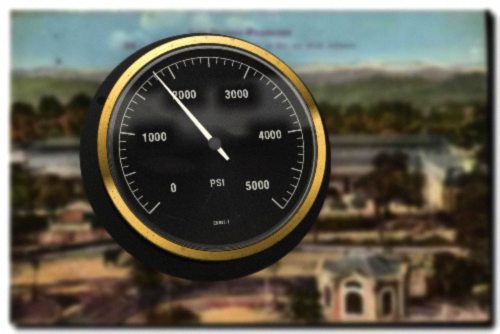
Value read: 1800 psi
